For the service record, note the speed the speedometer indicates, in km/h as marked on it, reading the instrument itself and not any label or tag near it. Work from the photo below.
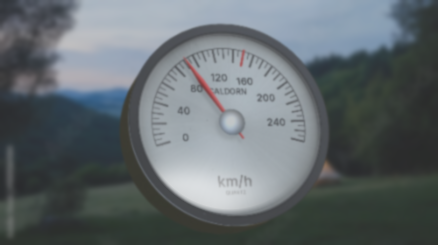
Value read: 90 km/h
